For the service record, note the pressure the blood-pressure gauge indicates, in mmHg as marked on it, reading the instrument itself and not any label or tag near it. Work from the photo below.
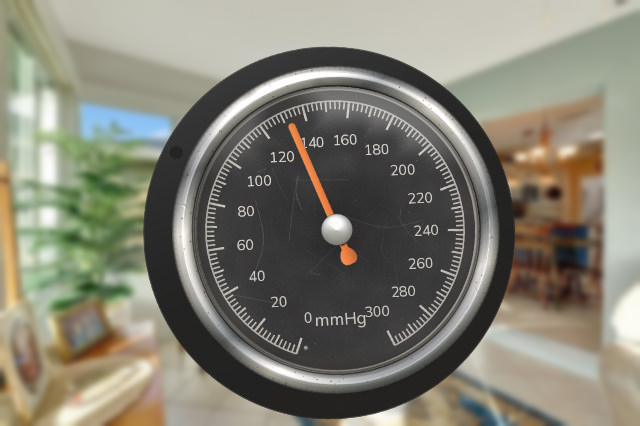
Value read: 132 mmHg
